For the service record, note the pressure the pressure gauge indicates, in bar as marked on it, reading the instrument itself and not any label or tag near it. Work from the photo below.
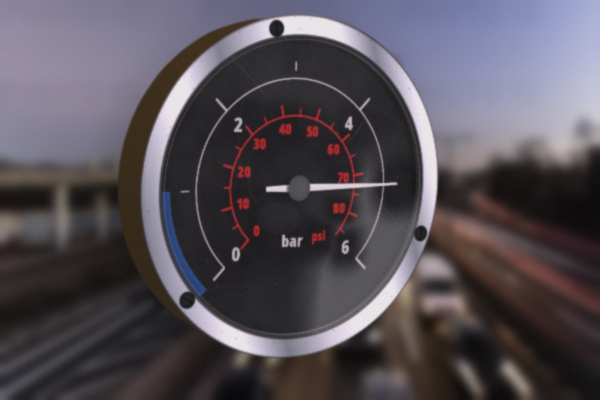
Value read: 5 bar
